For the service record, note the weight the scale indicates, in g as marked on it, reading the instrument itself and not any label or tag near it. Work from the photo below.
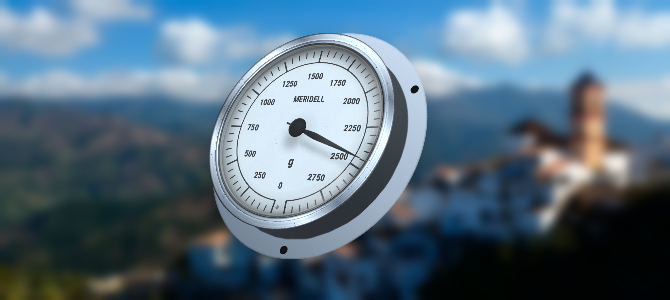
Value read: 2450 g
